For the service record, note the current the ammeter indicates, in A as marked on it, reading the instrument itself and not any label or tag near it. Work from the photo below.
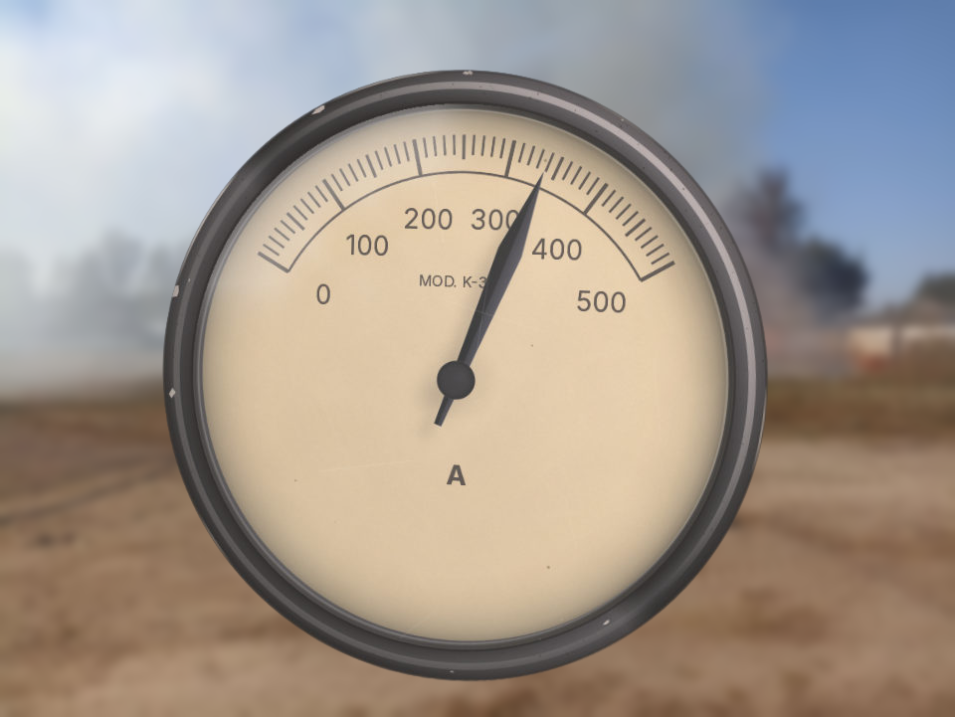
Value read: 340 A
